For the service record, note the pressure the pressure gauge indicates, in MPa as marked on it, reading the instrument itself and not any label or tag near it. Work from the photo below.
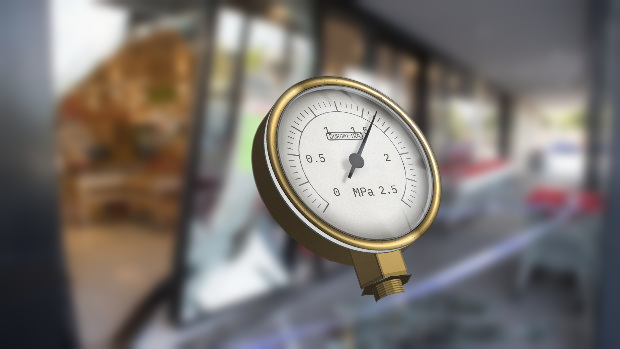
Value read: 1.6 MPa
